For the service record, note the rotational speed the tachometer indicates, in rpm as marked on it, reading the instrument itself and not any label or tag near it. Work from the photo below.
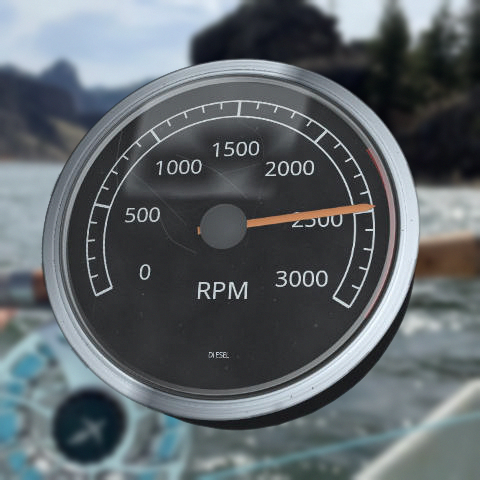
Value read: 2500 rpm
